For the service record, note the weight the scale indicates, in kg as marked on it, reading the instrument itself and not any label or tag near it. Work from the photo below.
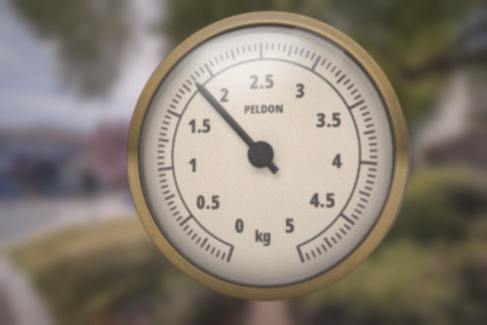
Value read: 1.85 kg
